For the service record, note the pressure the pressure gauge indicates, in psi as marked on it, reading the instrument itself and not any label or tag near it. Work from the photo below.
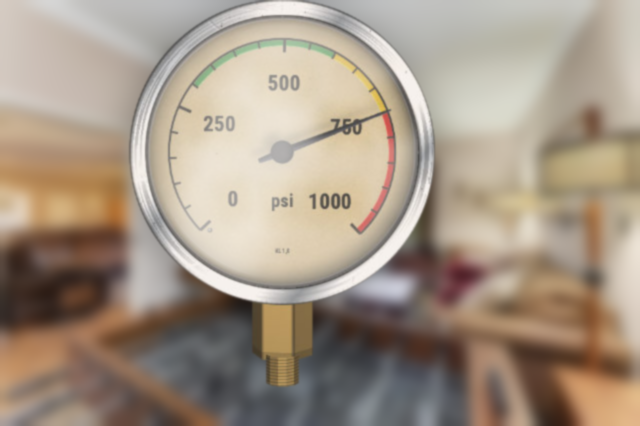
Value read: 750 psi
